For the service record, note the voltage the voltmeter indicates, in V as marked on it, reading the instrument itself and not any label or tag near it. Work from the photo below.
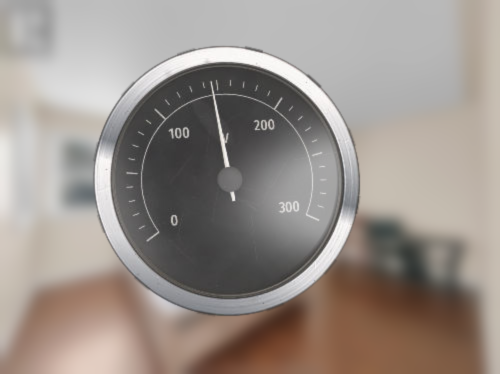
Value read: 145 V
